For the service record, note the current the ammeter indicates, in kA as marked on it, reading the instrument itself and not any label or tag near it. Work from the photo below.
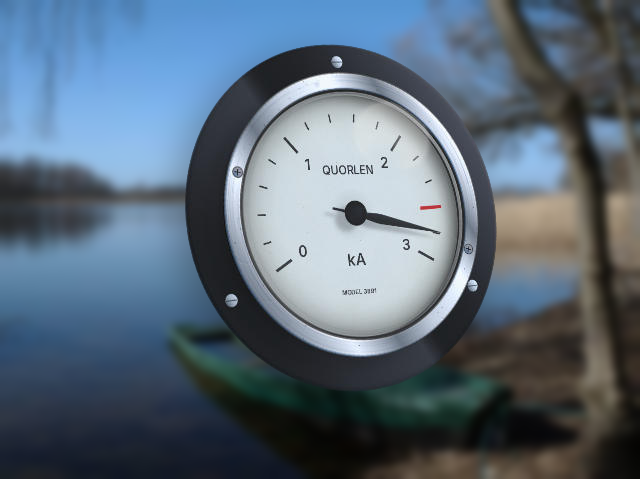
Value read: 2.8 kA
